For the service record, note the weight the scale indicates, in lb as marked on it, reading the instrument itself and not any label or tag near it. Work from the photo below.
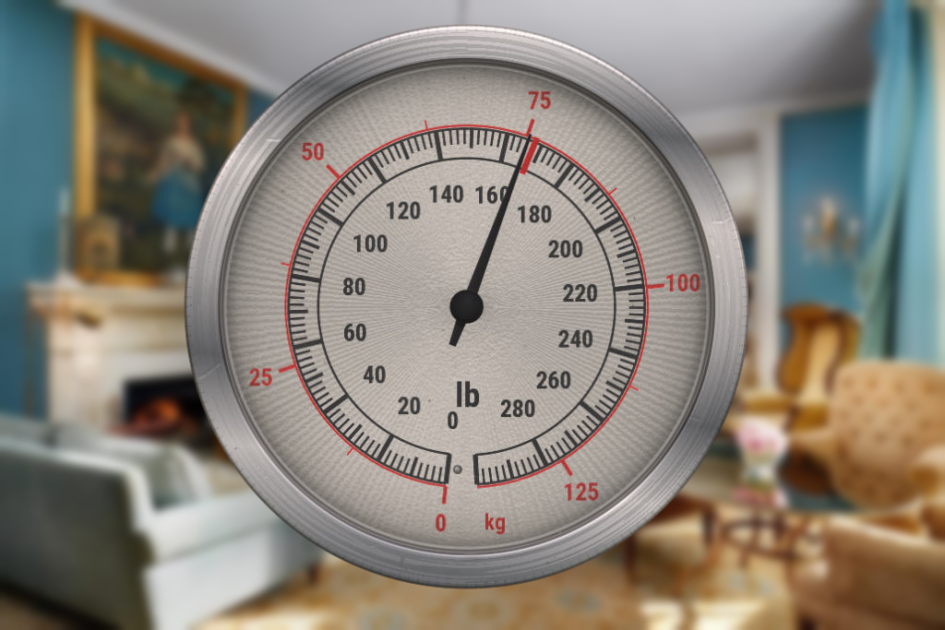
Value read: 166 lb
